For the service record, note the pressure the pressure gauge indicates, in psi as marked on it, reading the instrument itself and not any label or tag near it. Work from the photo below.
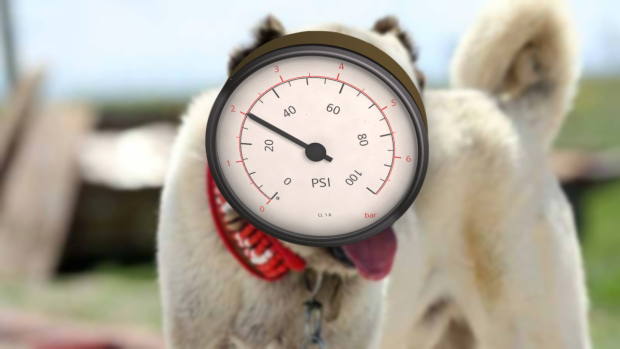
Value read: 30 psi
